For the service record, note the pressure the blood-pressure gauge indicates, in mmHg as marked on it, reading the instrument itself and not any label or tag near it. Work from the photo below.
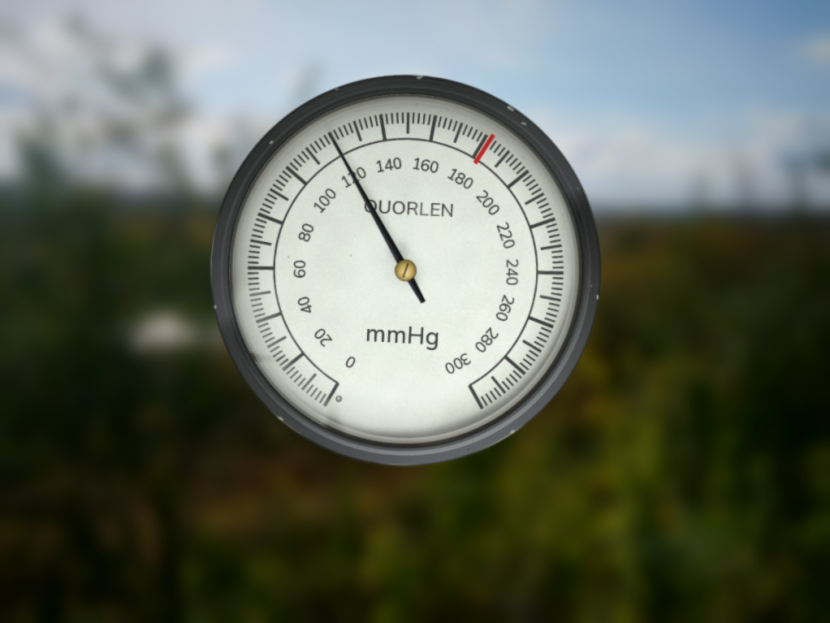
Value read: 120 mmHg
